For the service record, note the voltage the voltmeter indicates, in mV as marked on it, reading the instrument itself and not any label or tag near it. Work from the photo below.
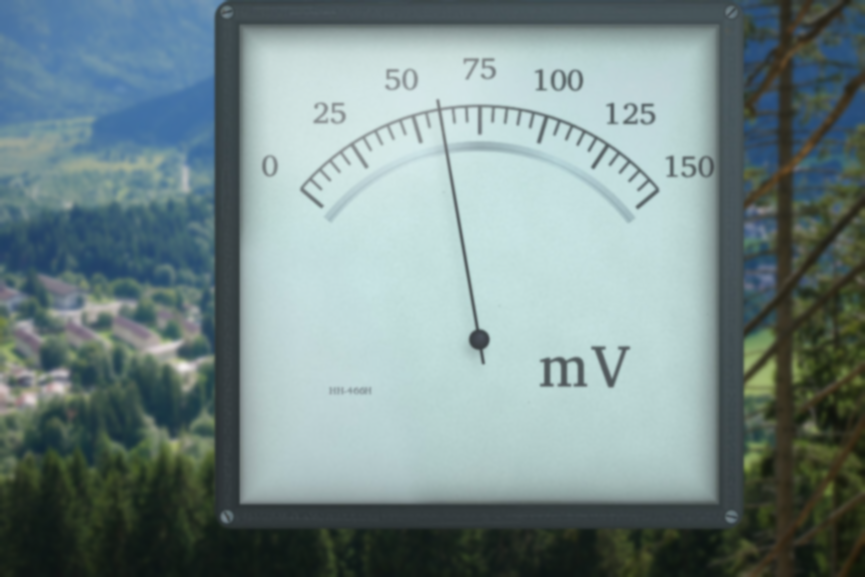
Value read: 60 mV
